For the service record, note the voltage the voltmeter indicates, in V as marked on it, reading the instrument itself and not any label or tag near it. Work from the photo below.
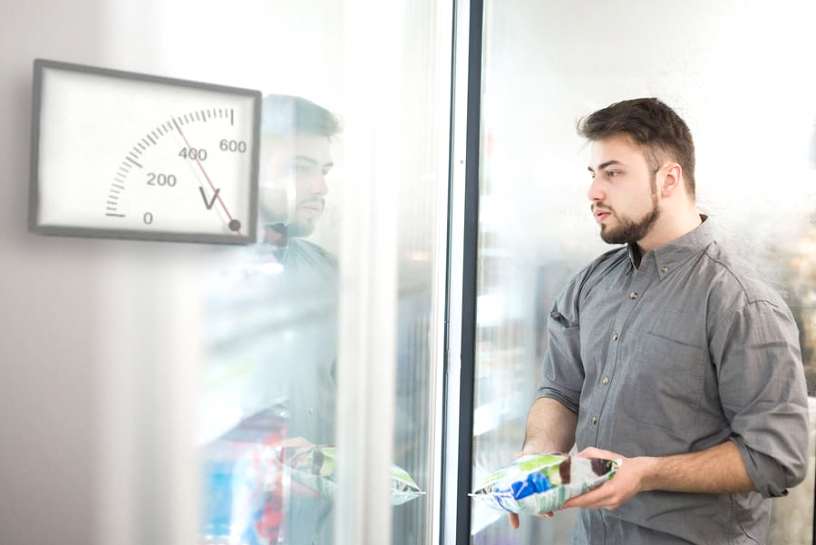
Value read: 400 V
